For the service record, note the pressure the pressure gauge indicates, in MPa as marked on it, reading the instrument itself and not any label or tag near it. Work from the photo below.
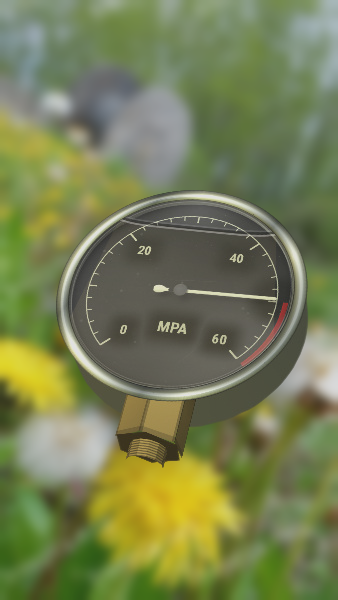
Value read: 50 MPa
